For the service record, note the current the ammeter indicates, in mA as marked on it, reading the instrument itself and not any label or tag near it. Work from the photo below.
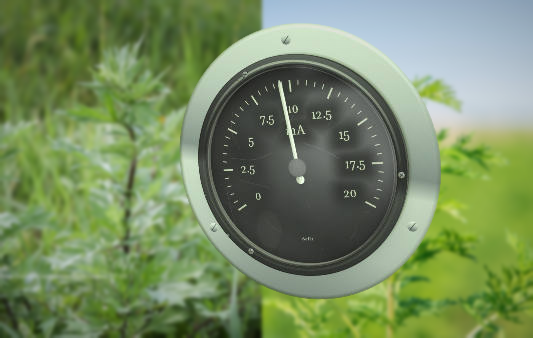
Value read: 9.5 mA
